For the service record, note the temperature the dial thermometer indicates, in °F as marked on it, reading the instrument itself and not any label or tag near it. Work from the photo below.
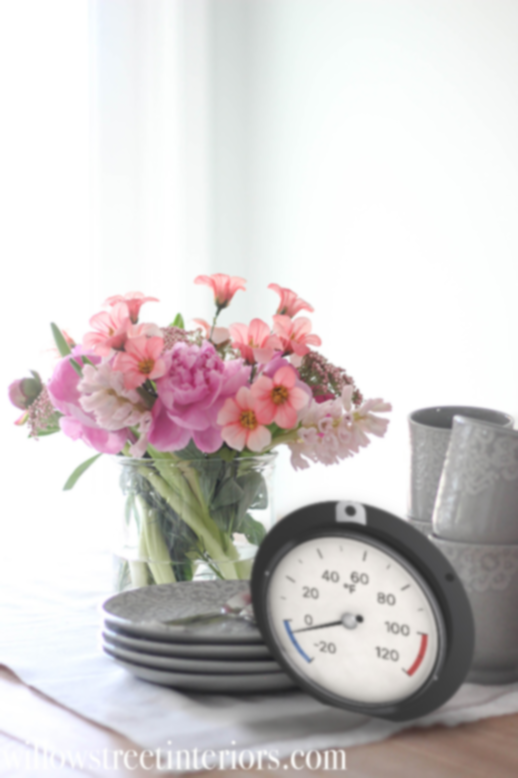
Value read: -5 °F
